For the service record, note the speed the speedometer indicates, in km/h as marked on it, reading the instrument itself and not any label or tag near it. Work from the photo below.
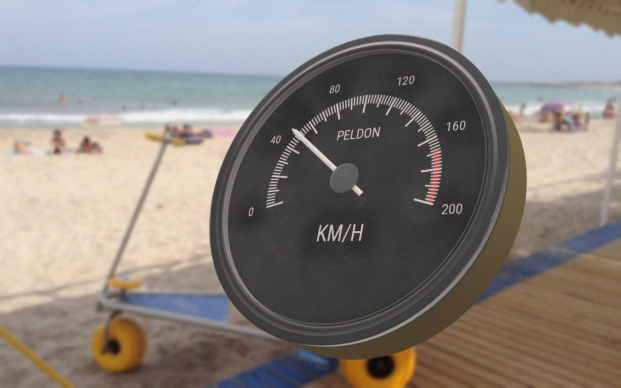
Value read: 50 km/h
